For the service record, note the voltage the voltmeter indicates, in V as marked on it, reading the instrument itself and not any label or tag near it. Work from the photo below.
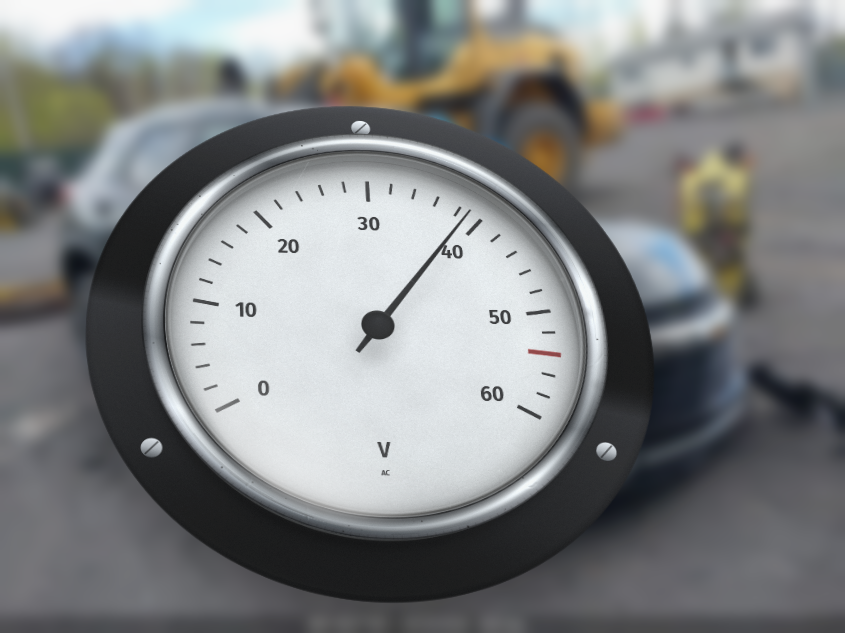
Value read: 39 V
